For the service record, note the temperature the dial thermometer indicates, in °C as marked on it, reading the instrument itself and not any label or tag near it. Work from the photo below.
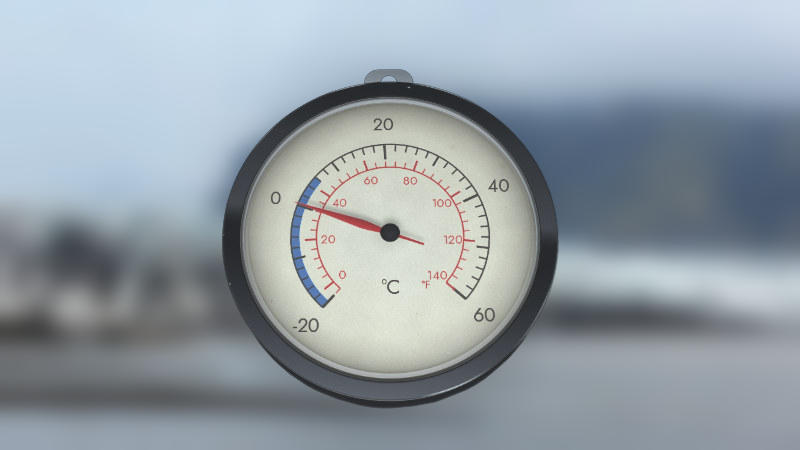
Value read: 0 °C
